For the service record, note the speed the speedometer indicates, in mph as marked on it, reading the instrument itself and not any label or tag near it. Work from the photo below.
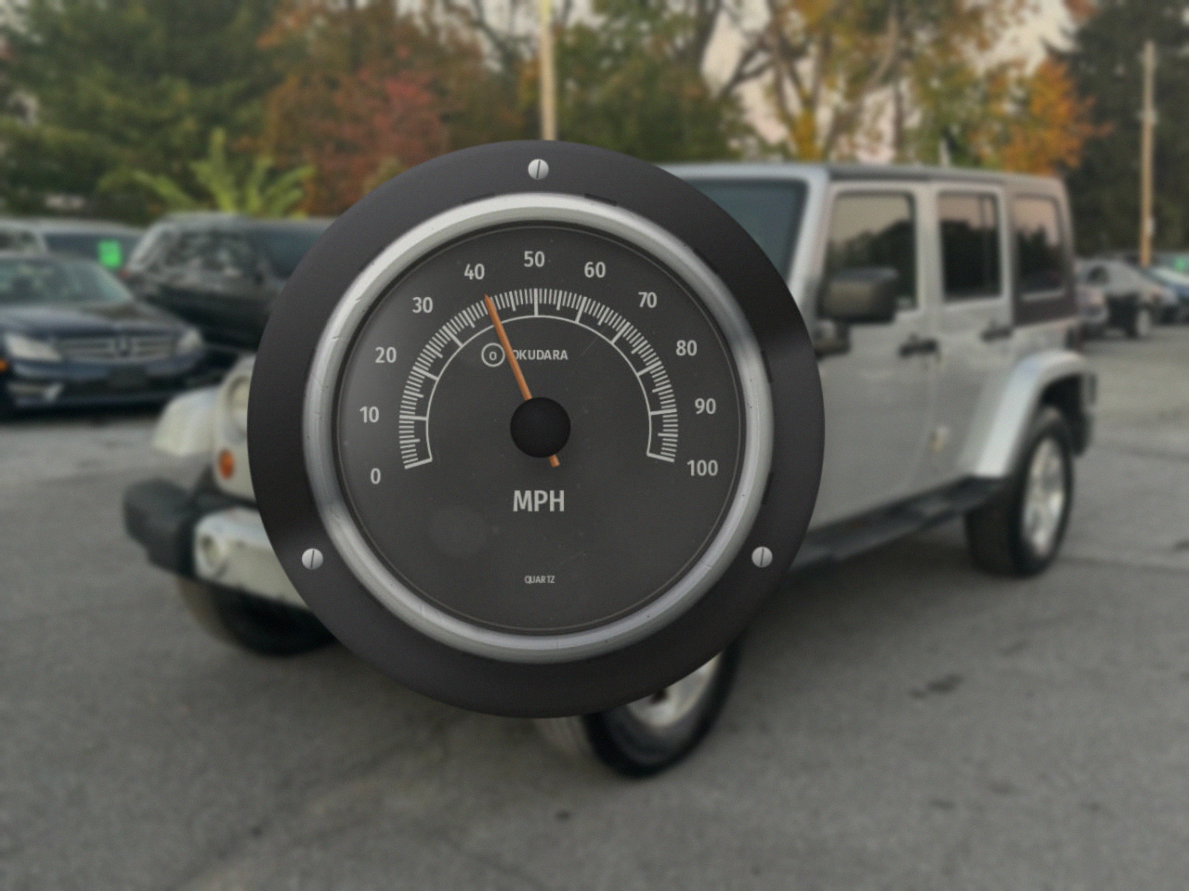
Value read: 40 mph
